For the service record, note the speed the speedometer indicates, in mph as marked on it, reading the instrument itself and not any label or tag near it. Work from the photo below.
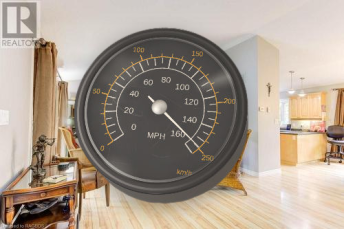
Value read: 155 mph
